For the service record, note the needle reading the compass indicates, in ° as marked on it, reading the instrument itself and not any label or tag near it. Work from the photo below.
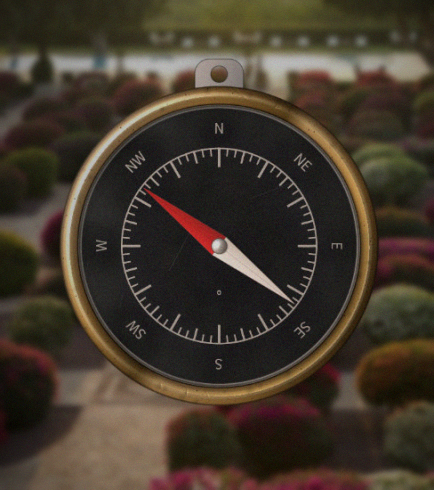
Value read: 307.5 °
